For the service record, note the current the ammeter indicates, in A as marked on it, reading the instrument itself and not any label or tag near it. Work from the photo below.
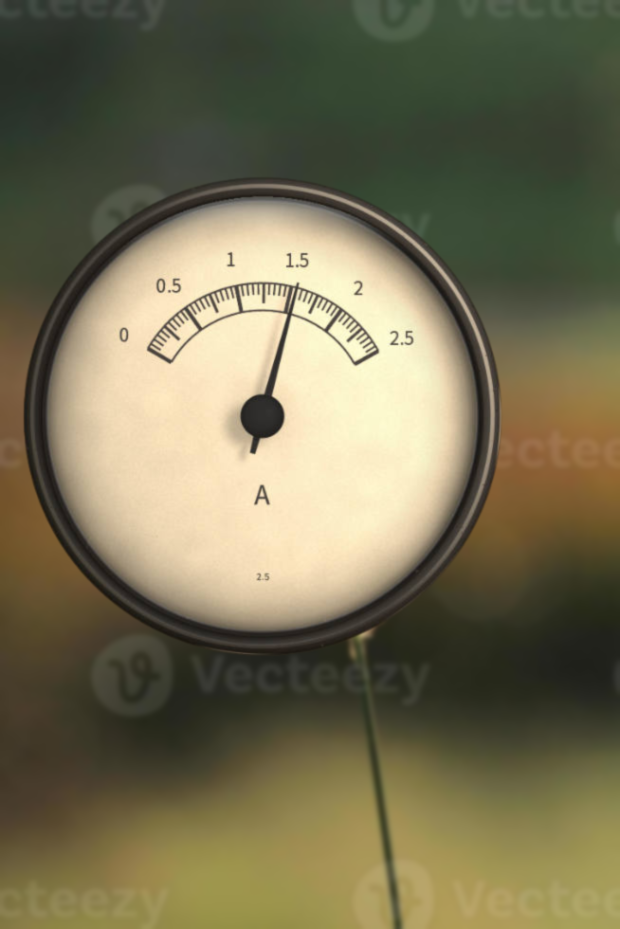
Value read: 1.55 A
